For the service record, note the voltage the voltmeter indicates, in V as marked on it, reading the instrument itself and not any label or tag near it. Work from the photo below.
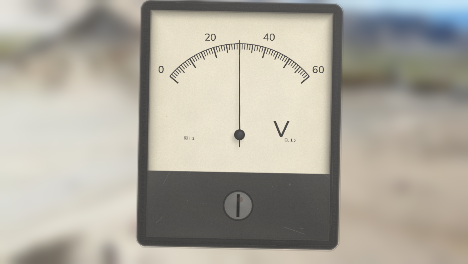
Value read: 30 V
